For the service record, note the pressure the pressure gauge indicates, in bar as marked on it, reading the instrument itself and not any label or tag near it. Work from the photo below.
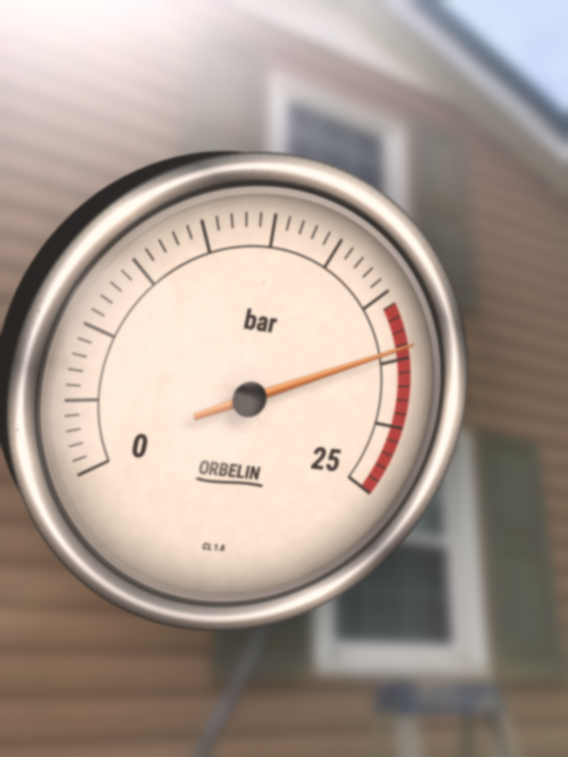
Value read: 19.5 bar
